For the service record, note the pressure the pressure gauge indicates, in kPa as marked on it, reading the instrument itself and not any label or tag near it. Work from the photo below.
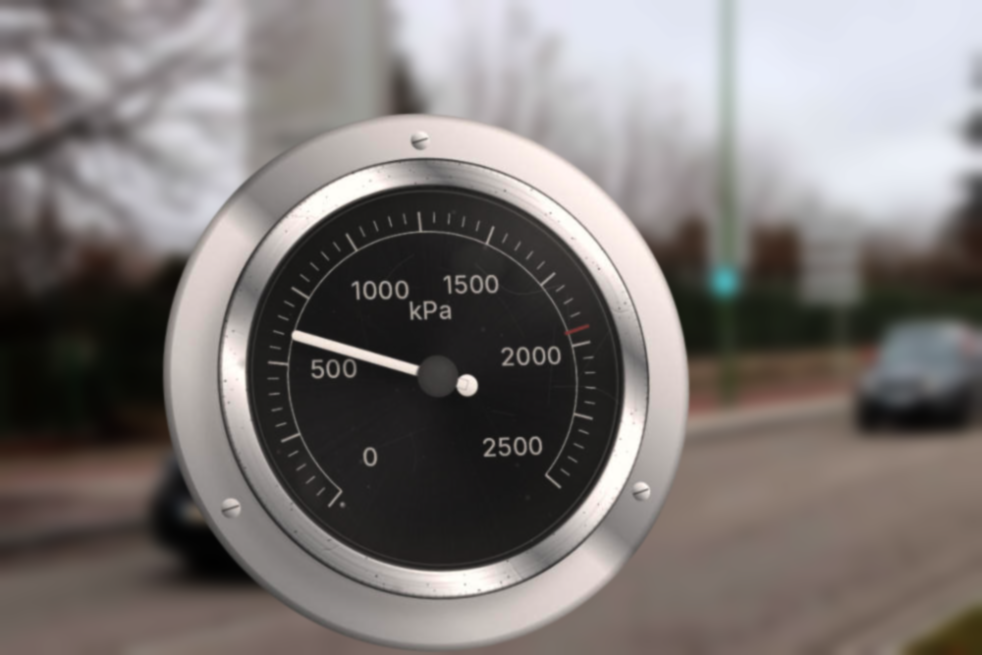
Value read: 600 kPa
